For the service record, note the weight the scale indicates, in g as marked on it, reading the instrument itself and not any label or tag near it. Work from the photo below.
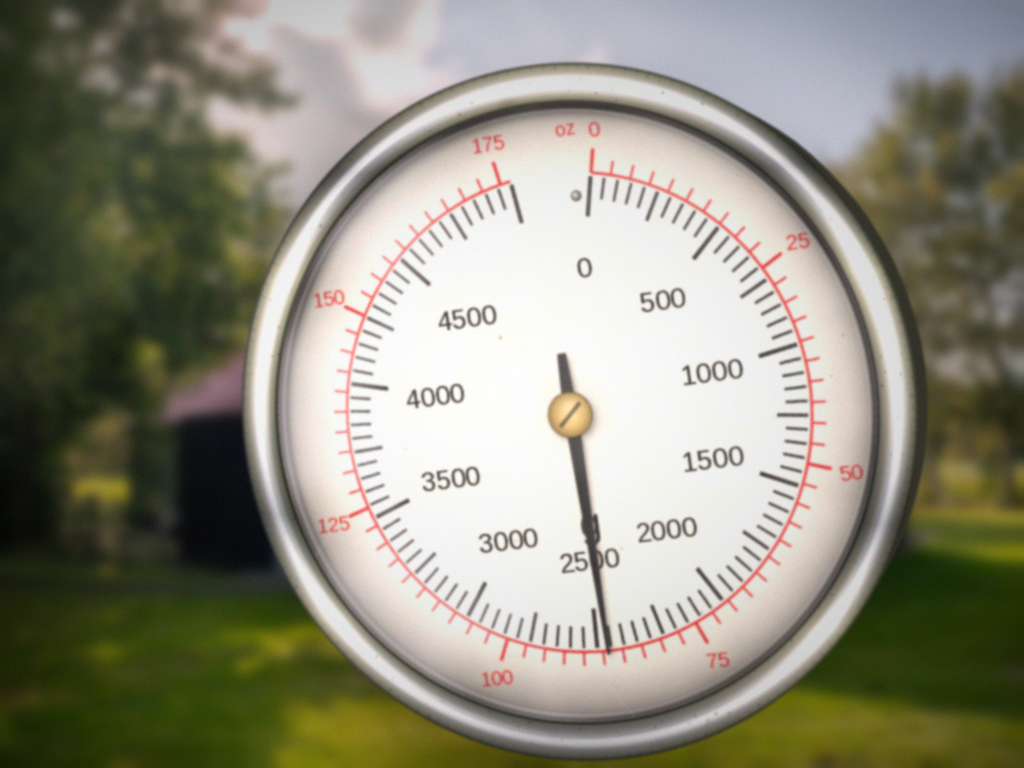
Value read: 2450 g
